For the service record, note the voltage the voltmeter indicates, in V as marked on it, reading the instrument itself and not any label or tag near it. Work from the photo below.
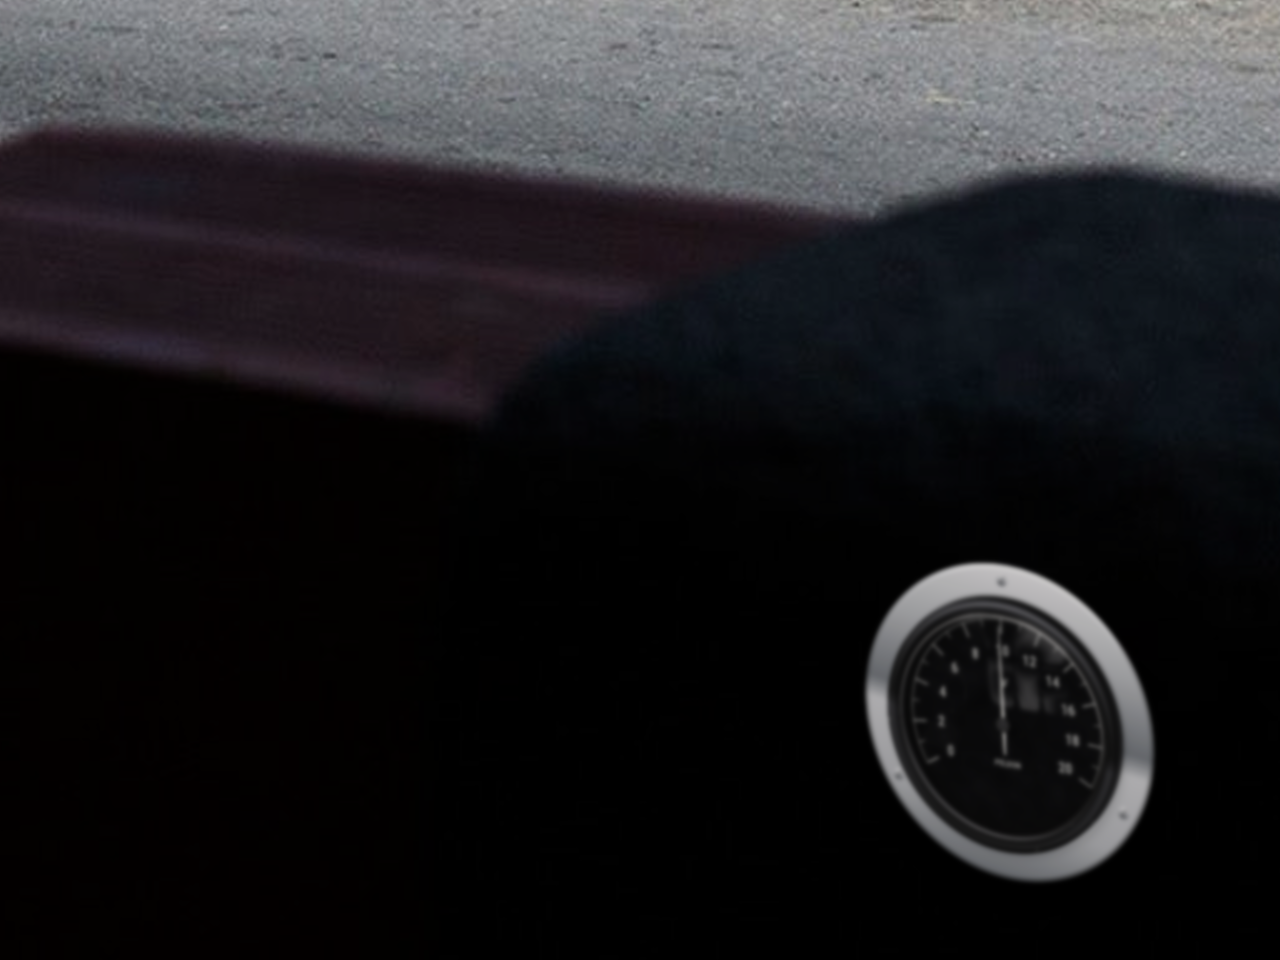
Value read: 10 V
